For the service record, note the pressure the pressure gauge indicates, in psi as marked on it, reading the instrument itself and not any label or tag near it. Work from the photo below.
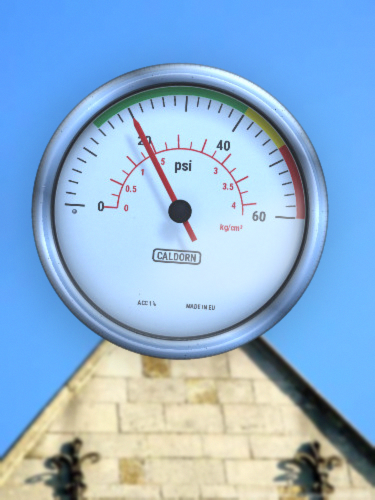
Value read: 20 psi
